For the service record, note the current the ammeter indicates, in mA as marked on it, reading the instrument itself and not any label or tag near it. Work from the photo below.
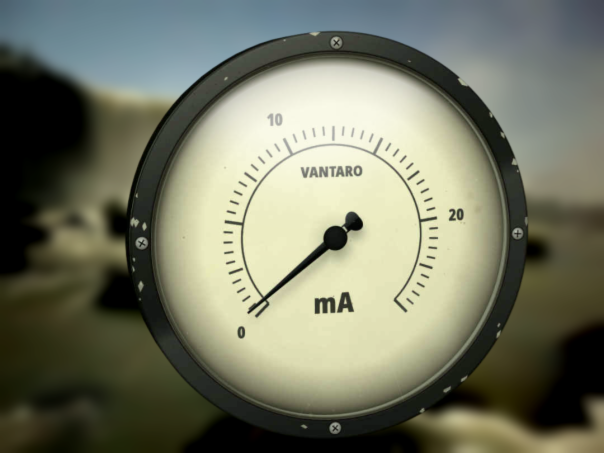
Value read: 0.5 mA
